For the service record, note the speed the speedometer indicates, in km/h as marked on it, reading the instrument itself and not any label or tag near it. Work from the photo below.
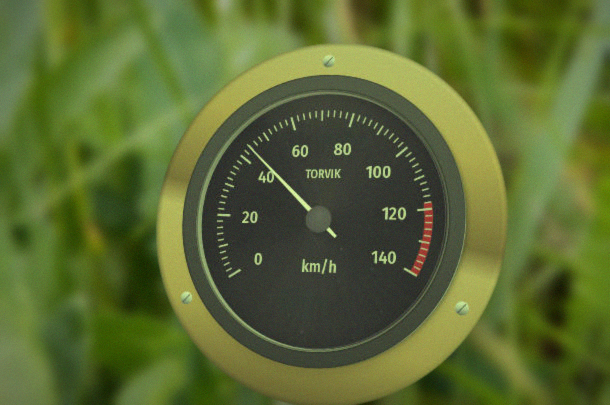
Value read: 44 km/h
